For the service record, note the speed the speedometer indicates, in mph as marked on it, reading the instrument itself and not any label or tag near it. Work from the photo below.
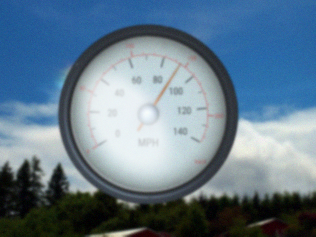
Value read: 90 mph
